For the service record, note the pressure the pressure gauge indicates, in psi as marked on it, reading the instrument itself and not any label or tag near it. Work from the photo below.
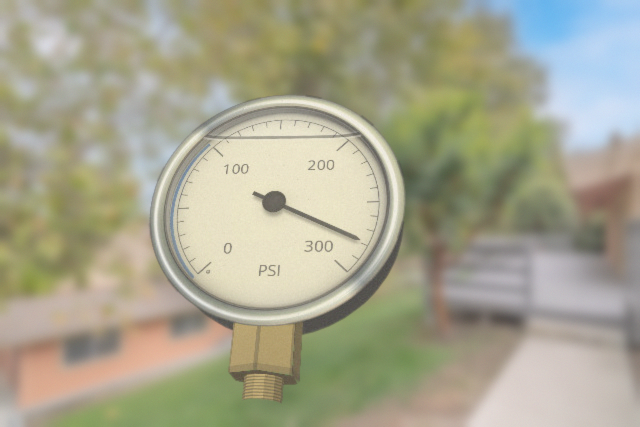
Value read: 280 psi
